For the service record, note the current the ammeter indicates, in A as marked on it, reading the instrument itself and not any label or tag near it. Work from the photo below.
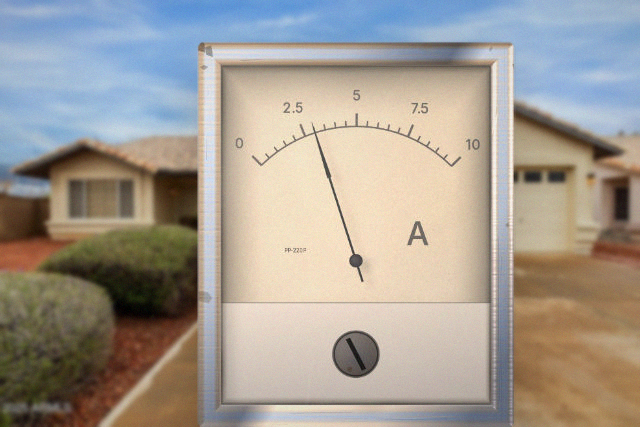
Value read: 3 A
